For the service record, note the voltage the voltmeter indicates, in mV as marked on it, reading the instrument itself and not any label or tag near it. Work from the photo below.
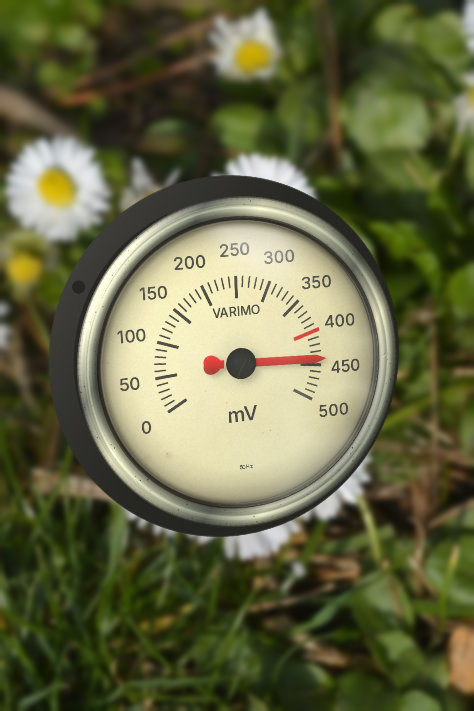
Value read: 440 mV
